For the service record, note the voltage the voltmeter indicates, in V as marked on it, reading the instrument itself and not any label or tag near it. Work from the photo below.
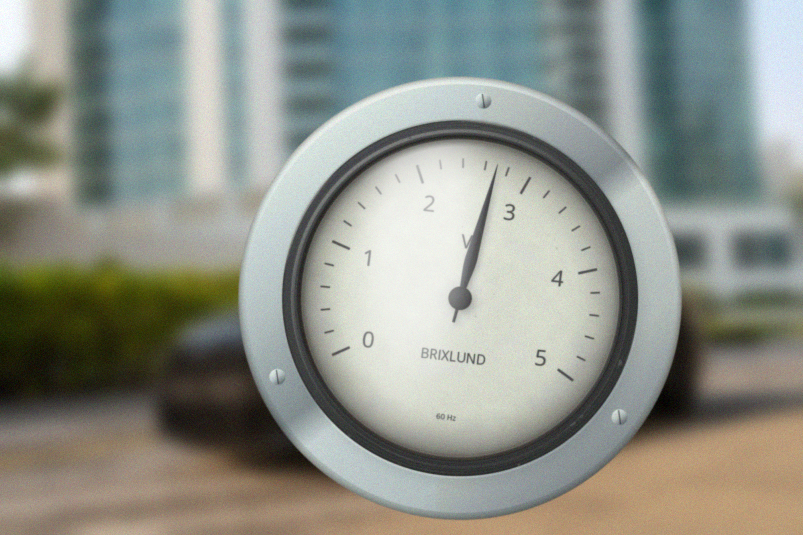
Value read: 2.7 V
